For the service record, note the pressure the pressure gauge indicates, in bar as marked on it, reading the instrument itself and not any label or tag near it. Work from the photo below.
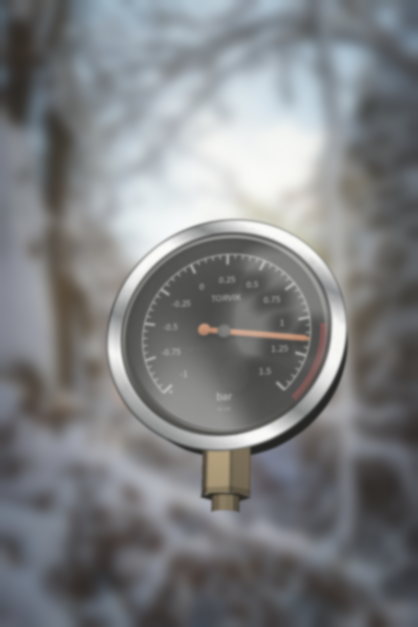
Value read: 1.15 bar
